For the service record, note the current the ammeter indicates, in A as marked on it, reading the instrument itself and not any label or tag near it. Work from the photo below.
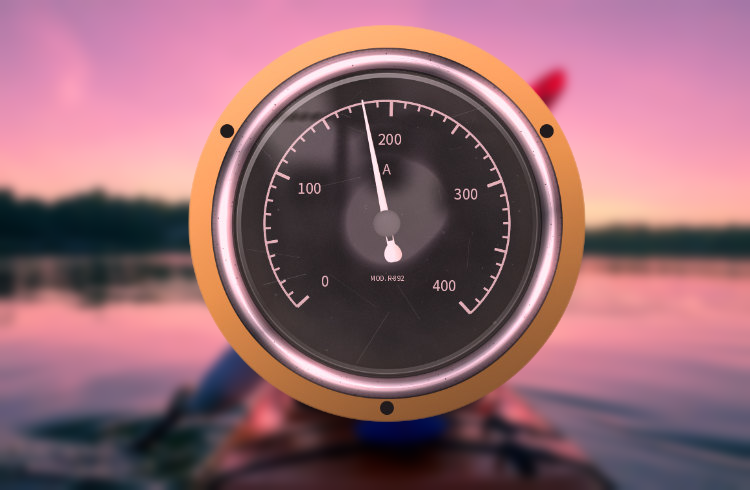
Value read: 180 A
